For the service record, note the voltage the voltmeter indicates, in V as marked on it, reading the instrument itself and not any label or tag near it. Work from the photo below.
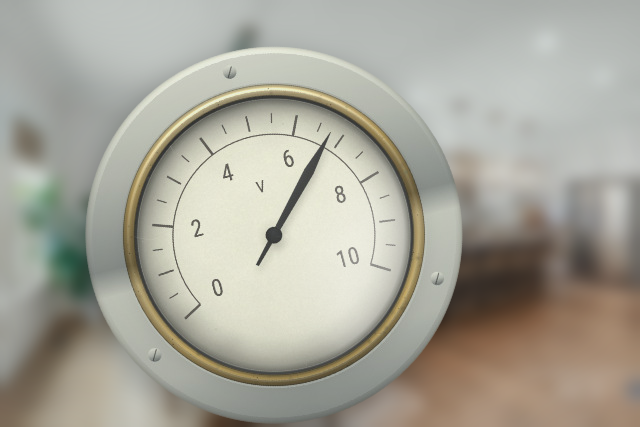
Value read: 6.75 V
